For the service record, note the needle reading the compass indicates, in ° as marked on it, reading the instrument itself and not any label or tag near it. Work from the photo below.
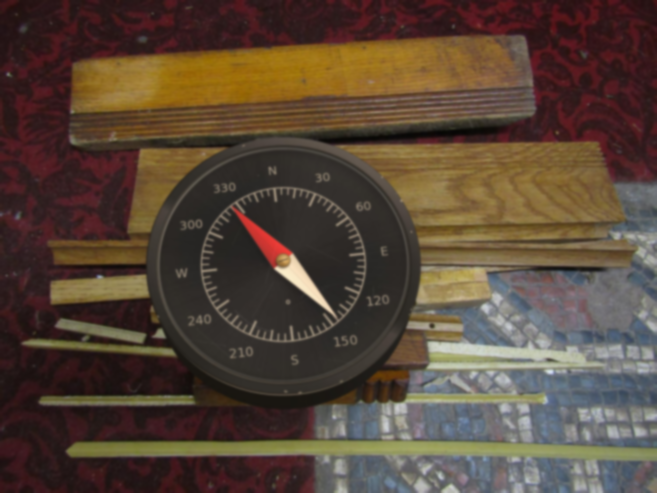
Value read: 325 °
